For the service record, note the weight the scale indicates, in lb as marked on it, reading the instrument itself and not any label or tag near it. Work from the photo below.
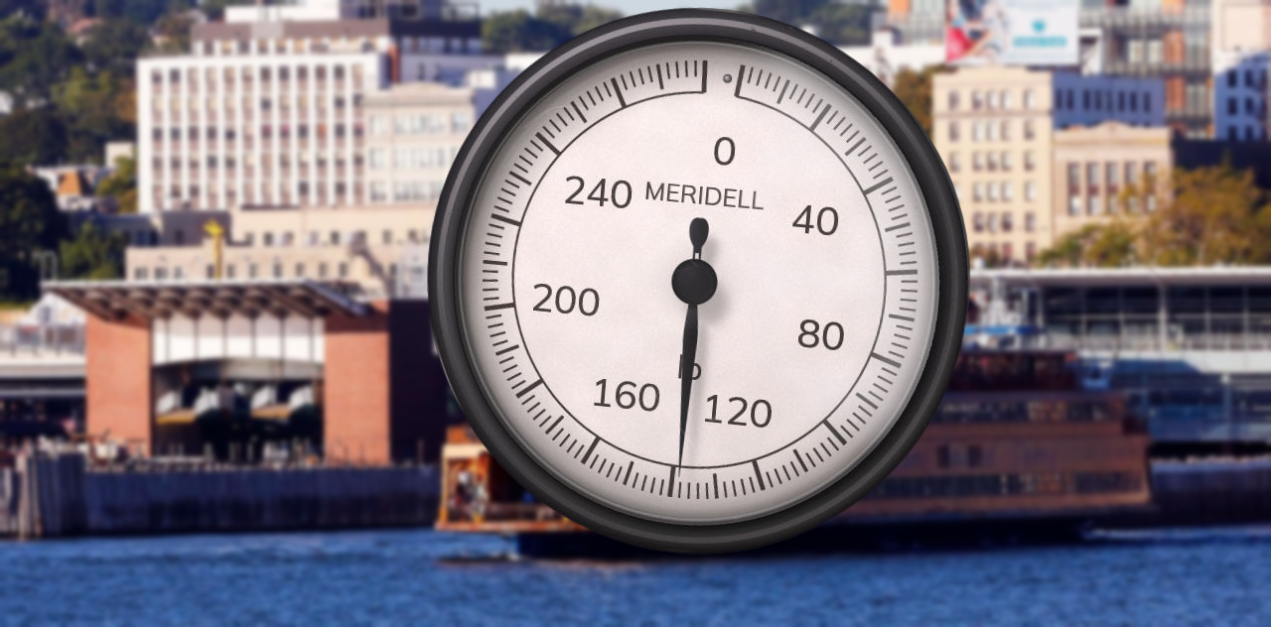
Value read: 138 lb
